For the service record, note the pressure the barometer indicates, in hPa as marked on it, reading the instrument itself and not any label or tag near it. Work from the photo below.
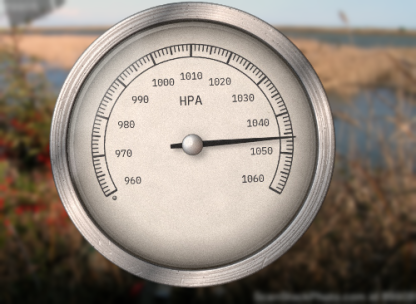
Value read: 1046 hPa
